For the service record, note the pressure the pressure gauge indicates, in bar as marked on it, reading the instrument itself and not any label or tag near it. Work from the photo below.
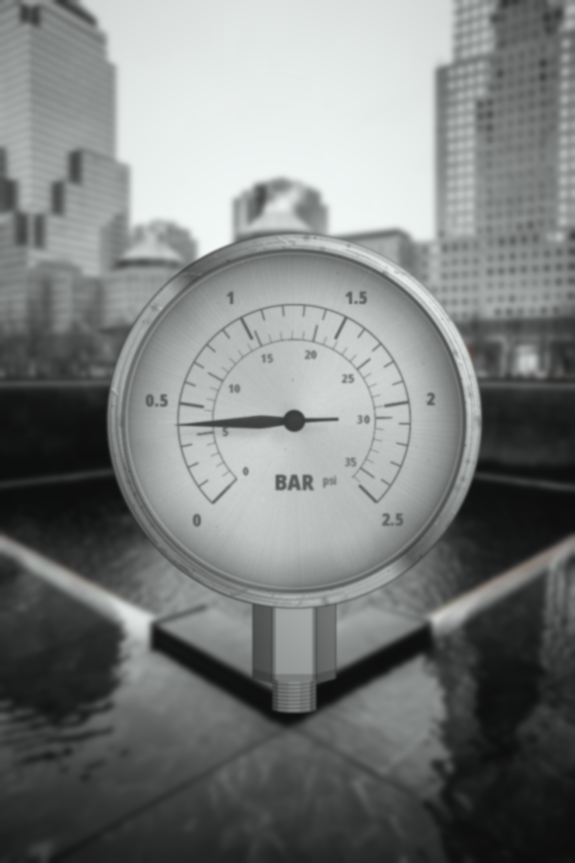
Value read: 0.4 bar
